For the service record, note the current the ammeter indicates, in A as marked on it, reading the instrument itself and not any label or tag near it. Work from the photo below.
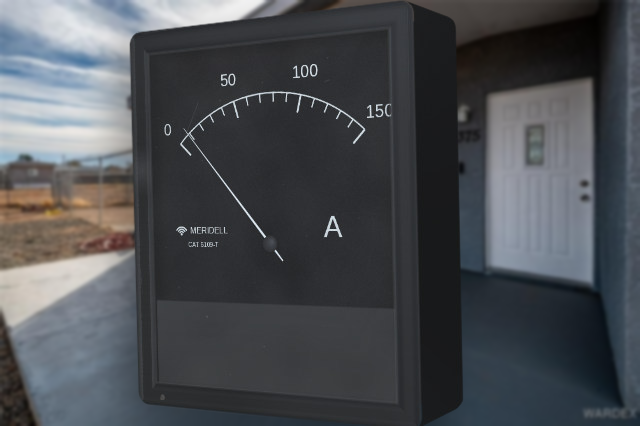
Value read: 10 A
